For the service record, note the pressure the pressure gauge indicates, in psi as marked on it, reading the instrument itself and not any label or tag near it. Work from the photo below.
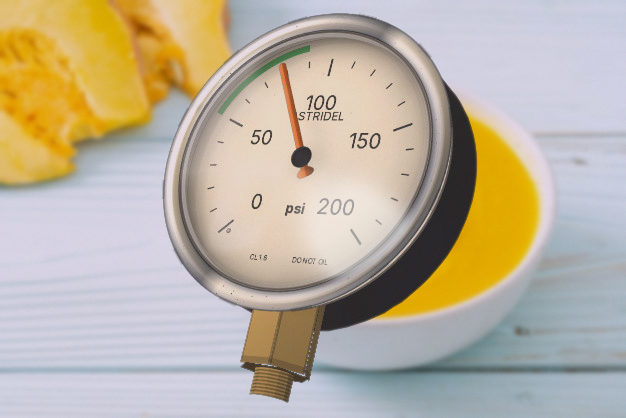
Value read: 80 psi
